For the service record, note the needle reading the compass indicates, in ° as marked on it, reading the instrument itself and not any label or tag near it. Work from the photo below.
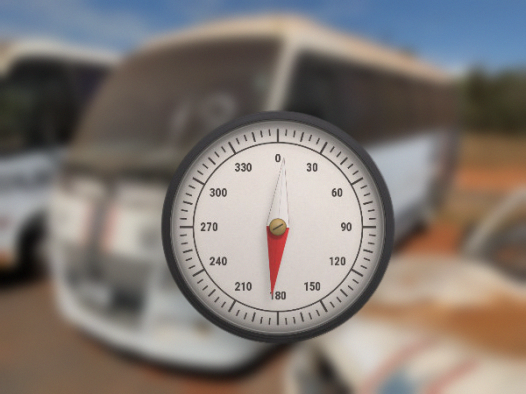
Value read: 185 °
